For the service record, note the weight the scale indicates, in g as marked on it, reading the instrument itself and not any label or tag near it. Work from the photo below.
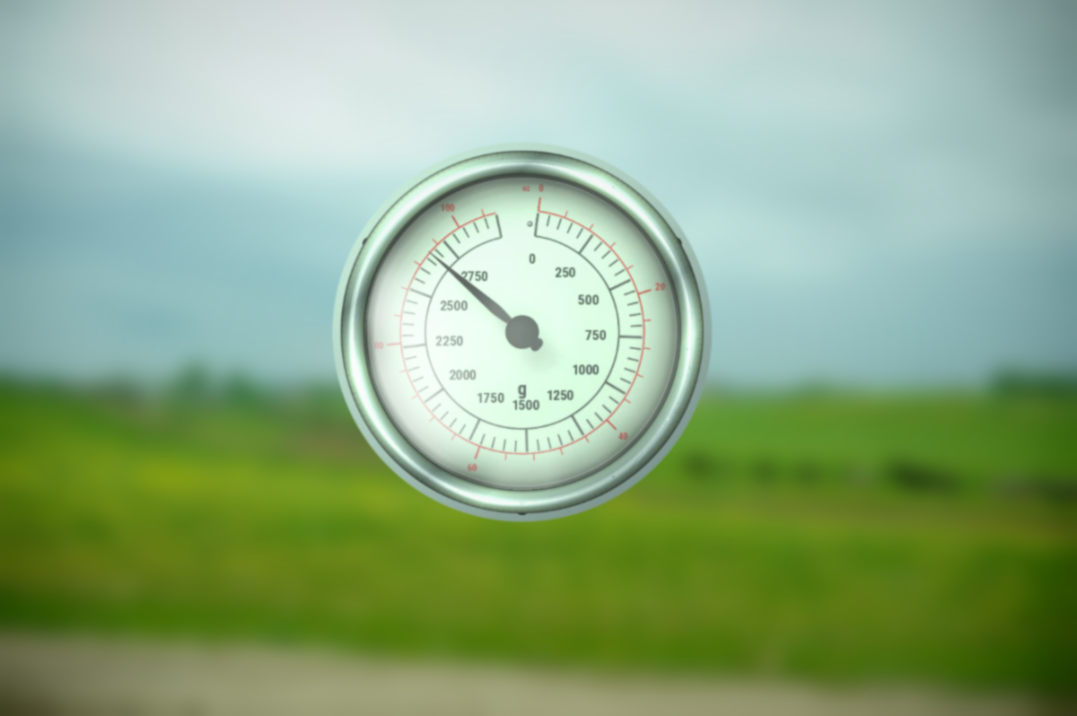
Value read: 2675 g
